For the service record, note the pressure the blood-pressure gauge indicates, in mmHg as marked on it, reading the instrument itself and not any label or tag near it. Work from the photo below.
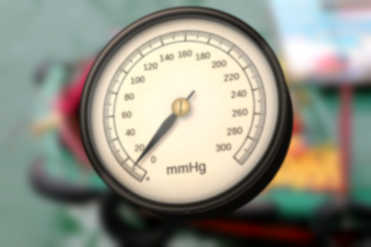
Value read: 10 mmHg
